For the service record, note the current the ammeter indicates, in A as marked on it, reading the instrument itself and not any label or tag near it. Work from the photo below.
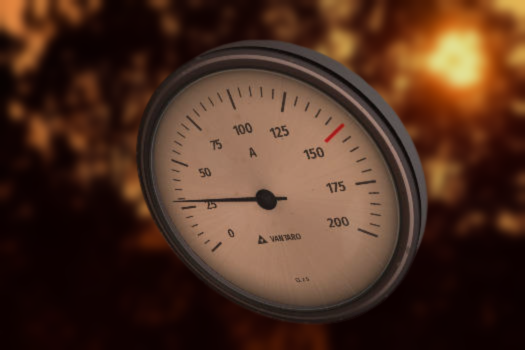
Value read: 30 A
